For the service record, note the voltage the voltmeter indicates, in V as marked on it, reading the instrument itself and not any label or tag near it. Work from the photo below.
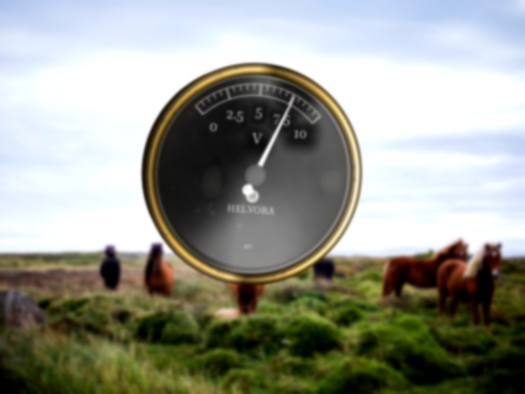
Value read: 7.5 V
